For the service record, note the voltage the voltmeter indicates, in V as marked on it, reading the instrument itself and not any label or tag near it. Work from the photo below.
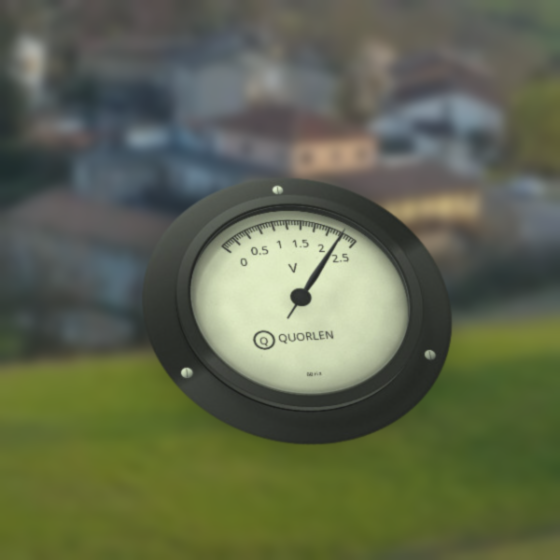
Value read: 2.25 V
